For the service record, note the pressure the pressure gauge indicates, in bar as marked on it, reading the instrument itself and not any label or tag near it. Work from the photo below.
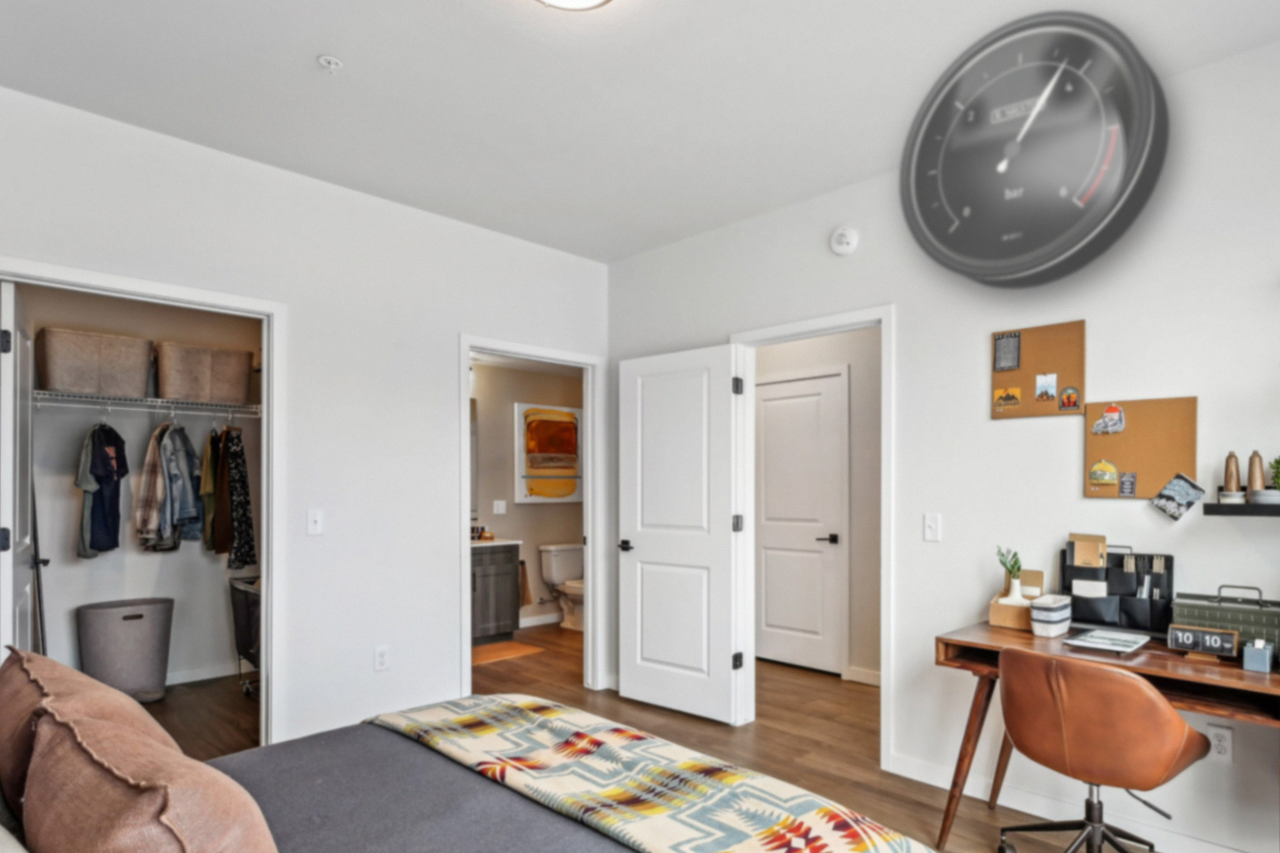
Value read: 3.75 bar
